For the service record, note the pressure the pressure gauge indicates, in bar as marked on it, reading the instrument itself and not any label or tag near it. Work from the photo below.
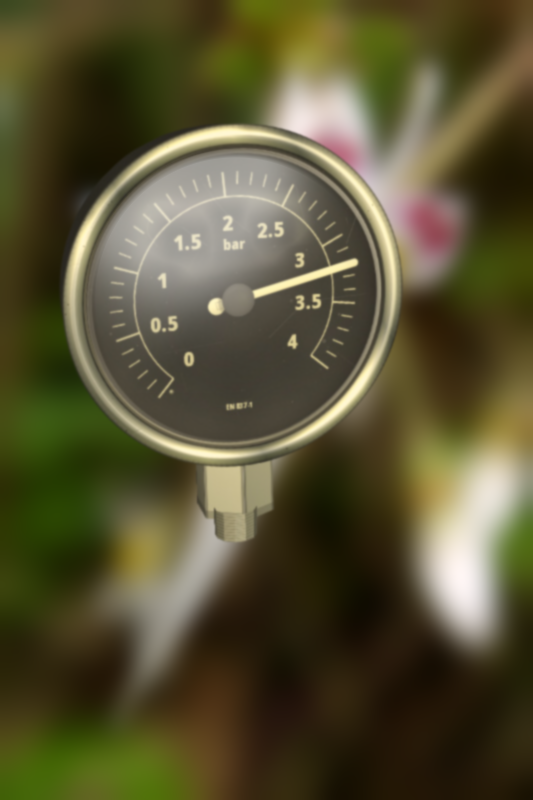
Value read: 3.2 bar
